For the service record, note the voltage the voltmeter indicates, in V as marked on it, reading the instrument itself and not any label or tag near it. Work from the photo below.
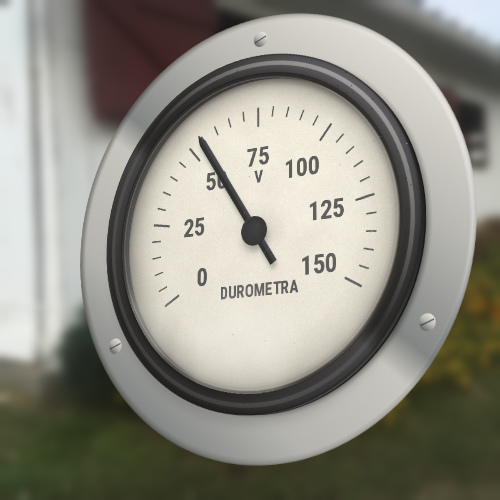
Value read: 55 V
